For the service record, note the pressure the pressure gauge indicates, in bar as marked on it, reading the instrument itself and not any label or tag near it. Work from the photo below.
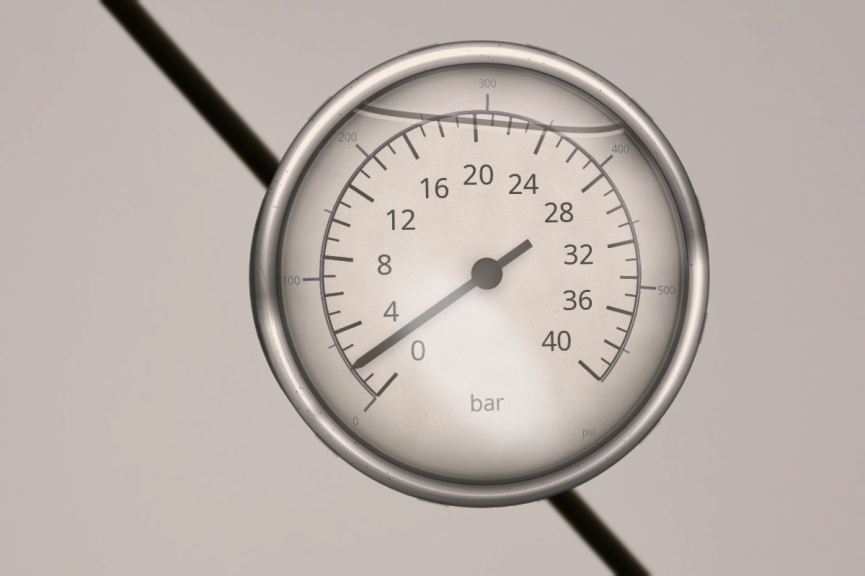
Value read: 2 bar
